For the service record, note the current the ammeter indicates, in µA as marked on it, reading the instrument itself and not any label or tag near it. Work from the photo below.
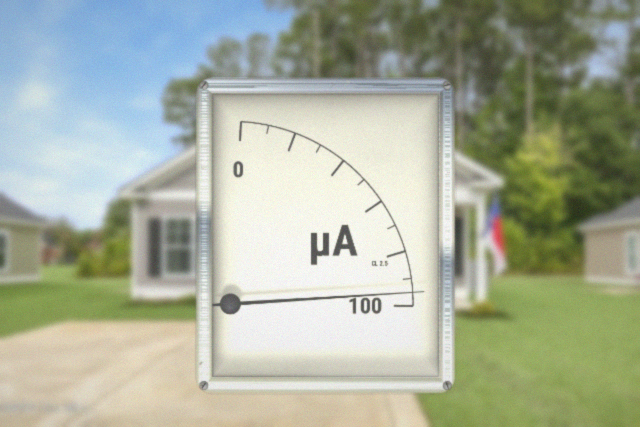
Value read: 95 µA
